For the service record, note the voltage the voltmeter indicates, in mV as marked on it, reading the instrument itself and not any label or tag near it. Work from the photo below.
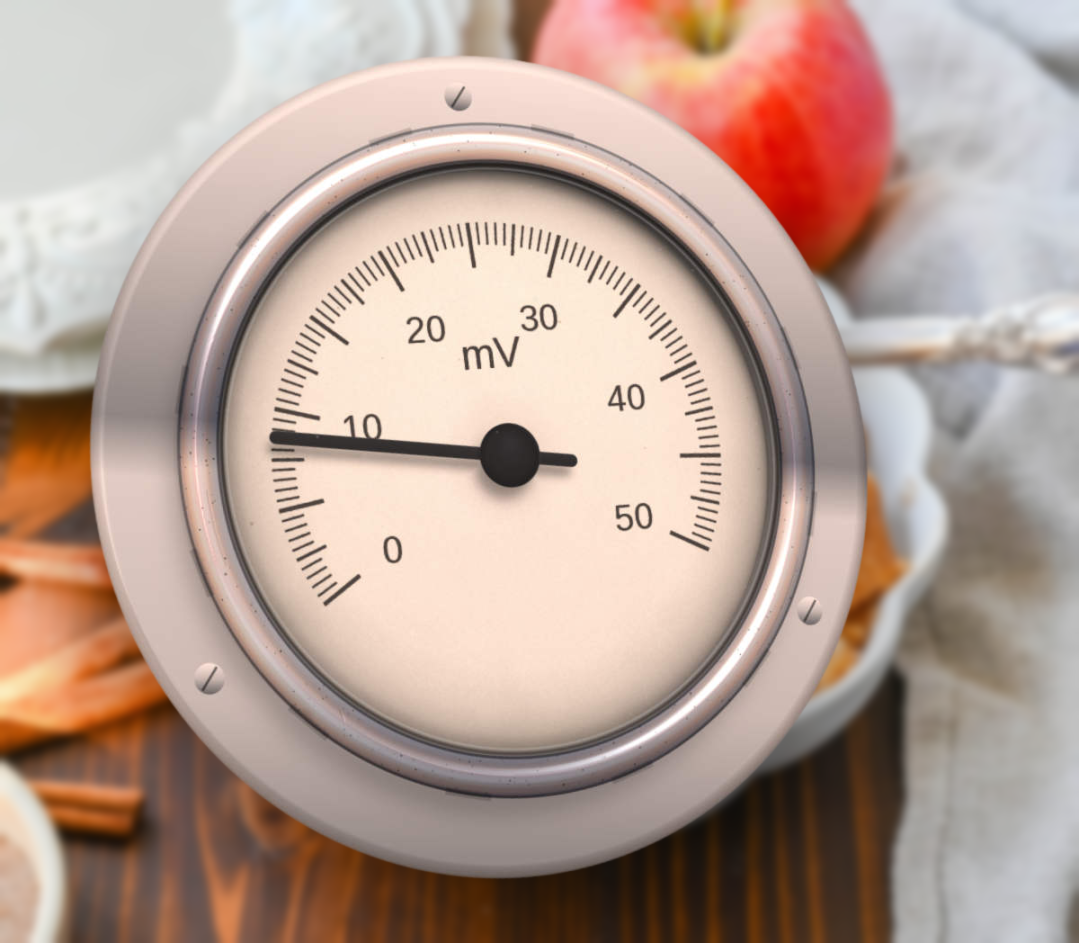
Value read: 8.5 mV
